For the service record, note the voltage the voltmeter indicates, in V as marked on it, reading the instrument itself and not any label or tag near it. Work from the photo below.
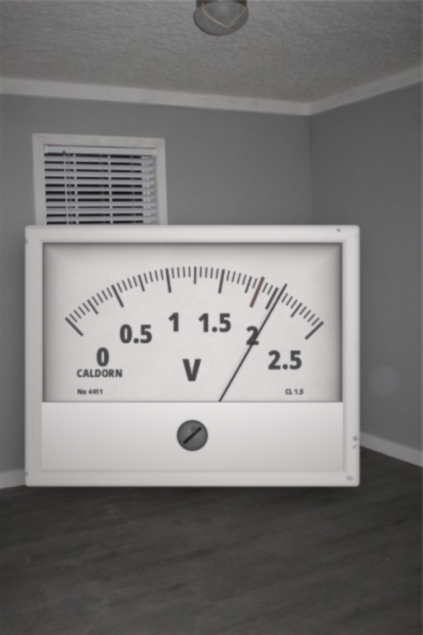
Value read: 2.05 V
